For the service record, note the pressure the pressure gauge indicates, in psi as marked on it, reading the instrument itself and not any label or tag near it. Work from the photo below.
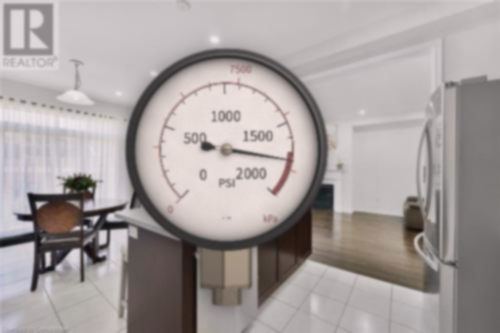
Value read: 1750 psi
